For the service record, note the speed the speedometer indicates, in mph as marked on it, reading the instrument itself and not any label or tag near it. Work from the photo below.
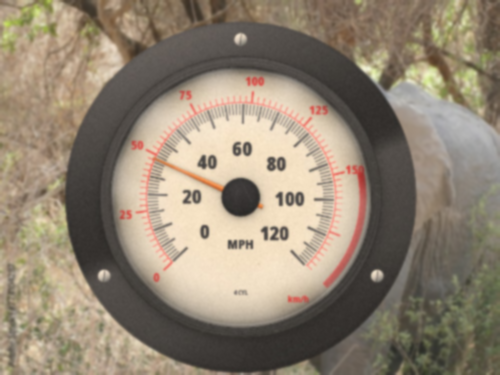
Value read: 30 mph
